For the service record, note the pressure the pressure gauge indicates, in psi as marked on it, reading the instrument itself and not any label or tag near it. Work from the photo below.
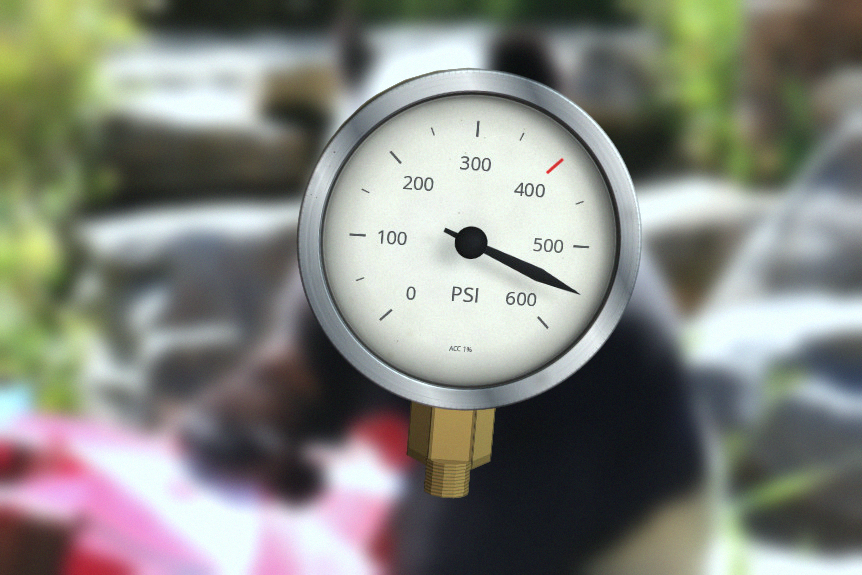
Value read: 550 psi
